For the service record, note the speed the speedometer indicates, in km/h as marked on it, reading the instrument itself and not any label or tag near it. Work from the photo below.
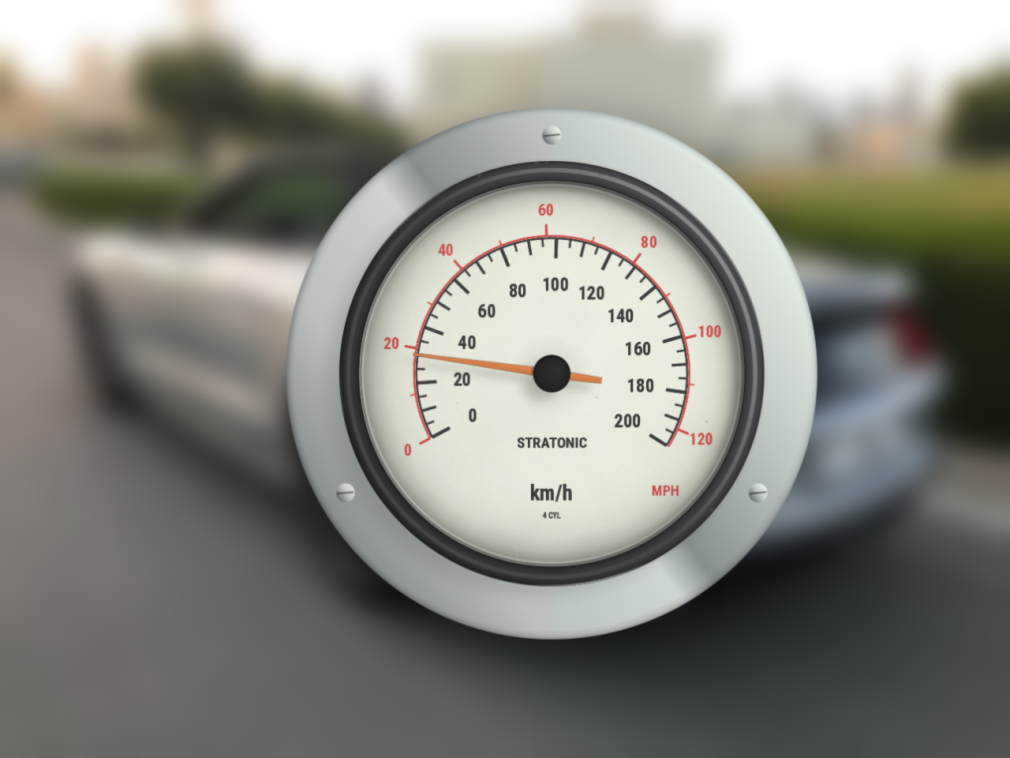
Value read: 30 km/h
